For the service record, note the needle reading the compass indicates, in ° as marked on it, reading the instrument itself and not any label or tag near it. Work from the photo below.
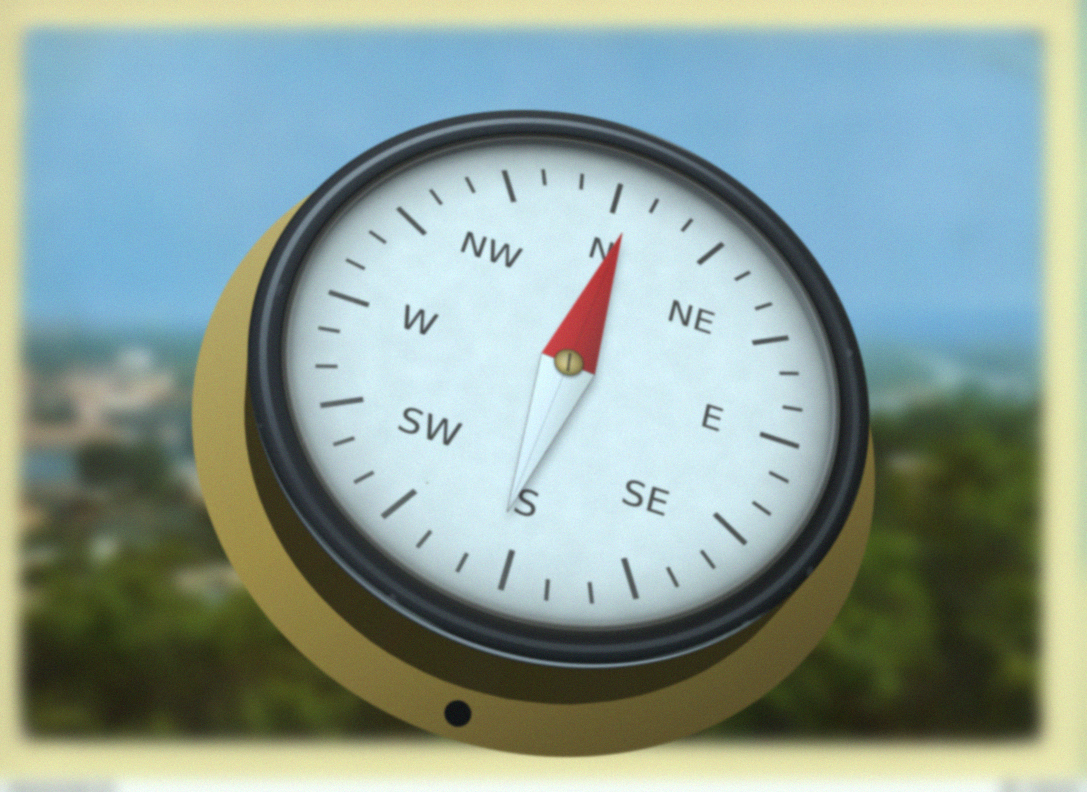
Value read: 5 °
